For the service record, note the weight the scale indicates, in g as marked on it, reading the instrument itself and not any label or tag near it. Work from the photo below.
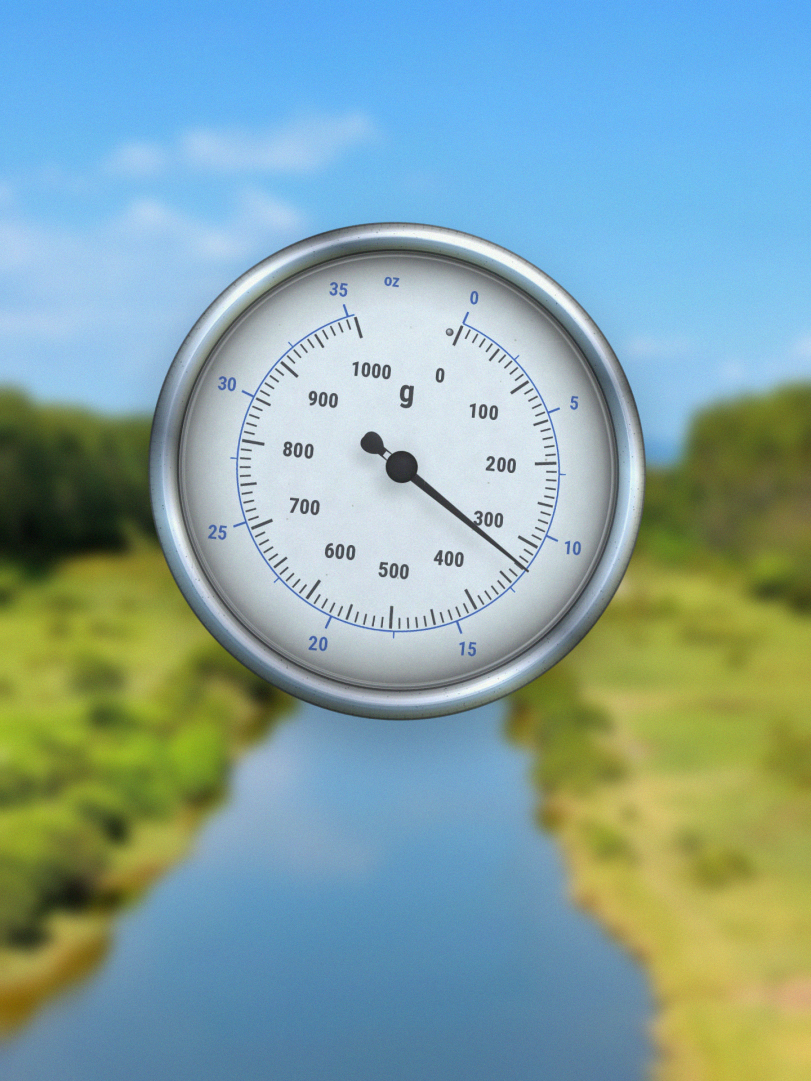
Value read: 330 g
